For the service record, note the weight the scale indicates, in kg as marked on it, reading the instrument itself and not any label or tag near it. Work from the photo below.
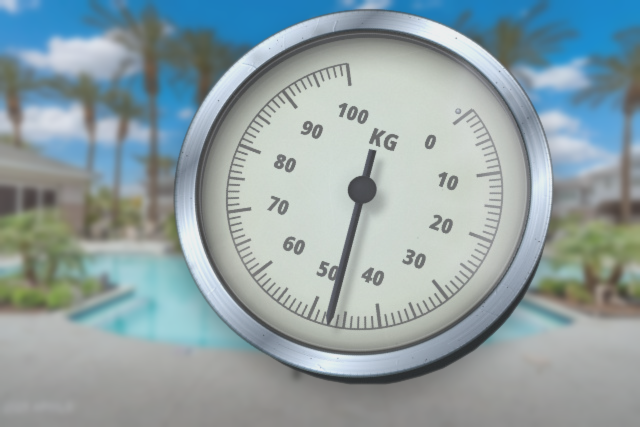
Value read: 47 kg
